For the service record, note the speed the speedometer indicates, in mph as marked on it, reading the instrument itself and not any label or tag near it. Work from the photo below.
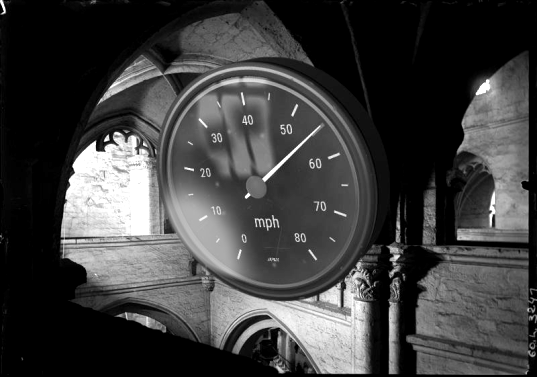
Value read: 55 mph
